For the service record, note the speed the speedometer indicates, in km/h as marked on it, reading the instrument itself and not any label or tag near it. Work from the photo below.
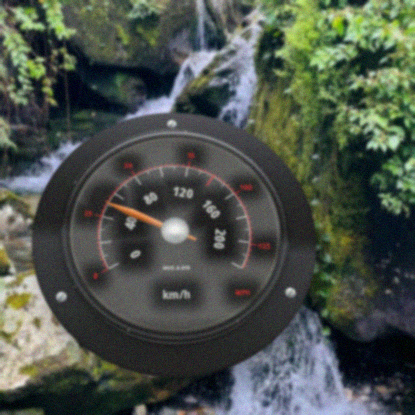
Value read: 50 km/h
